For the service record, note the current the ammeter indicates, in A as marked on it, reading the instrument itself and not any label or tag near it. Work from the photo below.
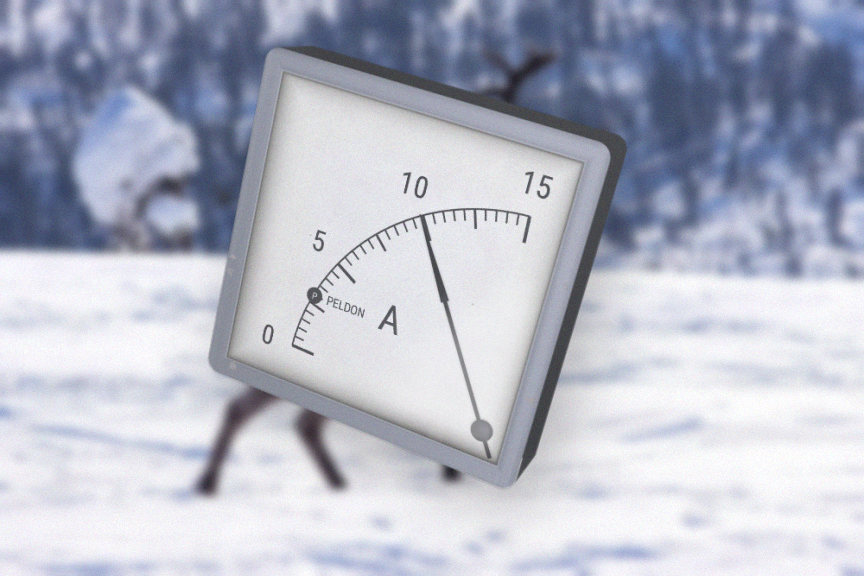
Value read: 10 A
